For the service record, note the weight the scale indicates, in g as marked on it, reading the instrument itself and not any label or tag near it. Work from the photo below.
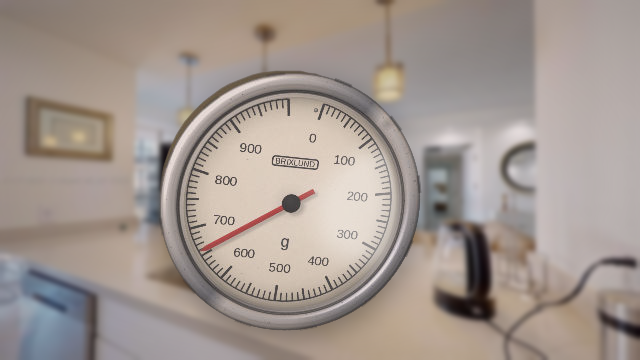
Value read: 660 g
